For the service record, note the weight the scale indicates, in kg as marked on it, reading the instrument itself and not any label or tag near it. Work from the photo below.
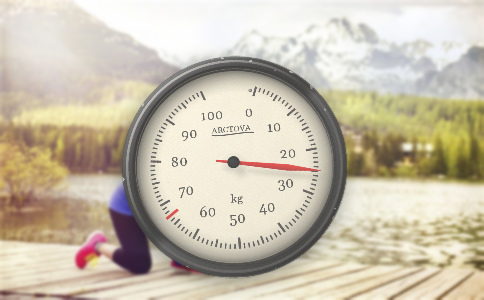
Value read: 25 kg
